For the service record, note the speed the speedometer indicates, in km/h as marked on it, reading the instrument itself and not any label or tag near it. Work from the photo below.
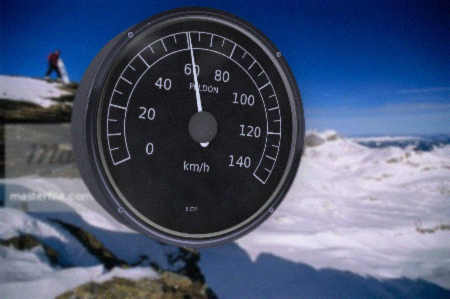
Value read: 60 km/h
